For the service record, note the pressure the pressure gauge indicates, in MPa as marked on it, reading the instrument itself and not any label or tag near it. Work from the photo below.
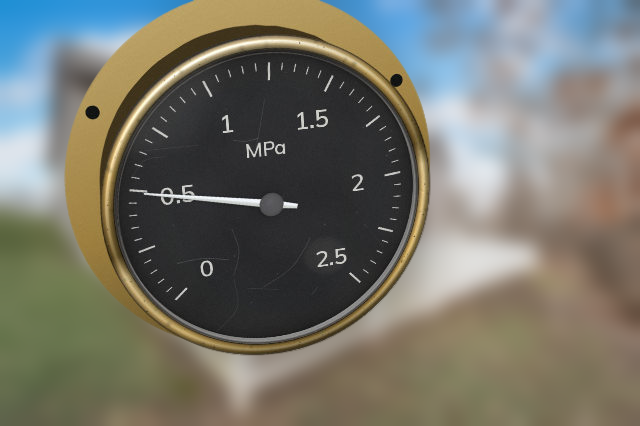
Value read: 0.5 MPa
